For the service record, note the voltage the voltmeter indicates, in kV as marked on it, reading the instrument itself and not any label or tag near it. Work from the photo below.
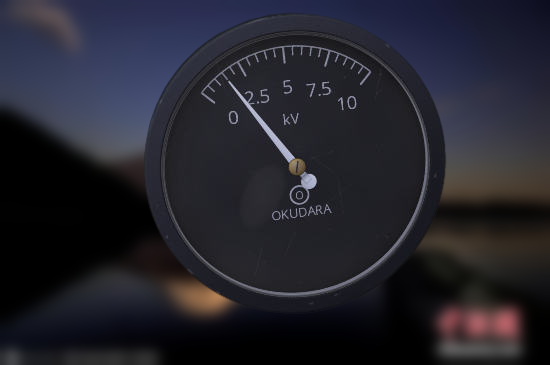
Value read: 1.5 kV
